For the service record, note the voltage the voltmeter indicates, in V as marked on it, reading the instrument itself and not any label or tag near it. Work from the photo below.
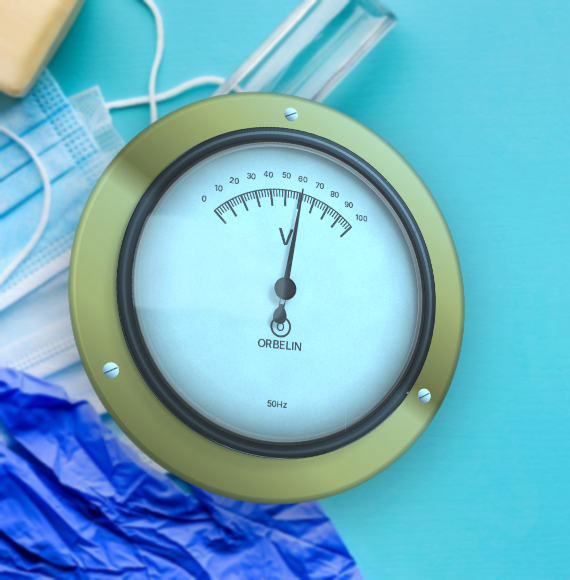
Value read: 60 V
